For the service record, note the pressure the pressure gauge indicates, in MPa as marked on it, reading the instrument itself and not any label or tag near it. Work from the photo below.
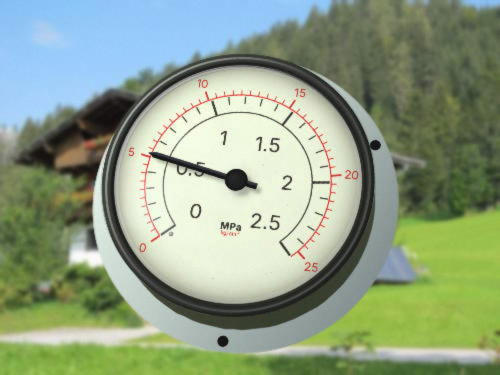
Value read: 0.5 MPa
